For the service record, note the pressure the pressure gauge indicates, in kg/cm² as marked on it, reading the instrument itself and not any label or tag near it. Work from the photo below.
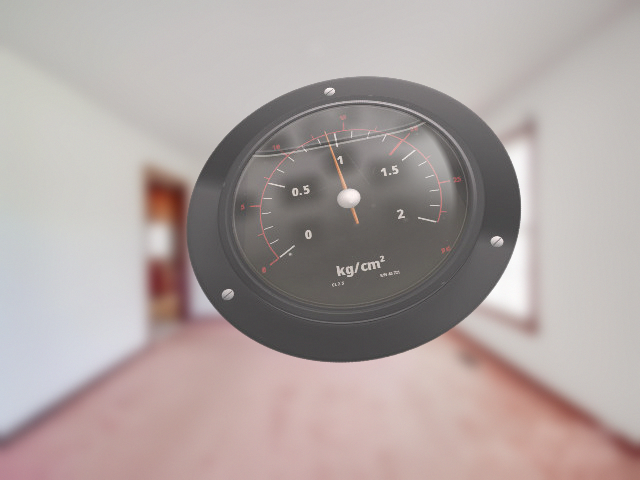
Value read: 0.95 kg/cm²
